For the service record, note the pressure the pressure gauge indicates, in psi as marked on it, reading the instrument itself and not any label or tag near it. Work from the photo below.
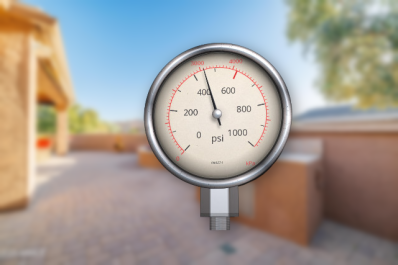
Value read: 450 psi
